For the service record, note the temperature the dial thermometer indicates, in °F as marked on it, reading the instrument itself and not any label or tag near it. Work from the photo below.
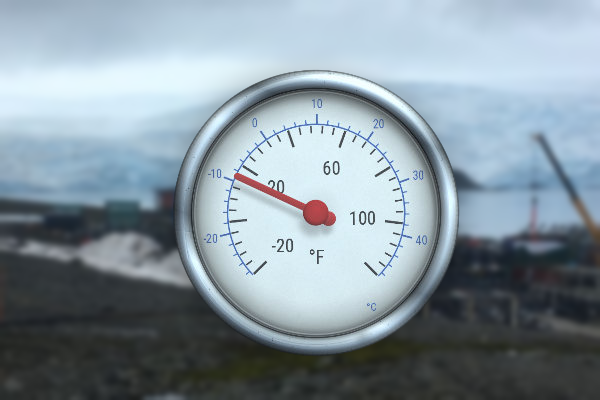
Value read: 16 °F
